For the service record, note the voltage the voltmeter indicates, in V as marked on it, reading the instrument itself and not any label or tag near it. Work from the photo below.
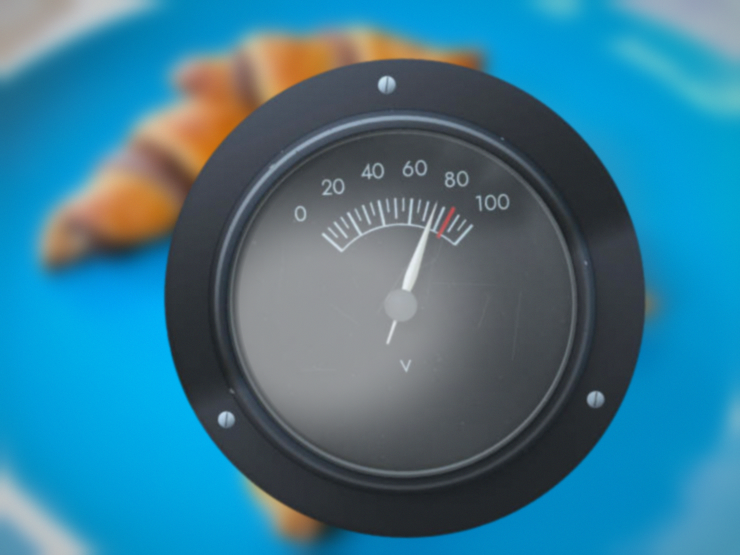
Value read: 75 V
